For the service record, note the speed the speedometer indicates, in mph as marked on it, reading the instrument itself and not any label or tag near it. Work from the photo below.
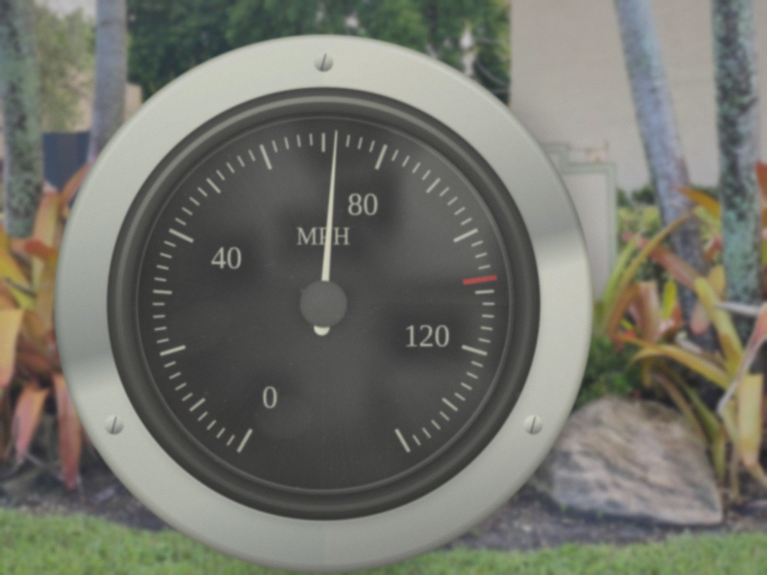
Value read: 72 mph
